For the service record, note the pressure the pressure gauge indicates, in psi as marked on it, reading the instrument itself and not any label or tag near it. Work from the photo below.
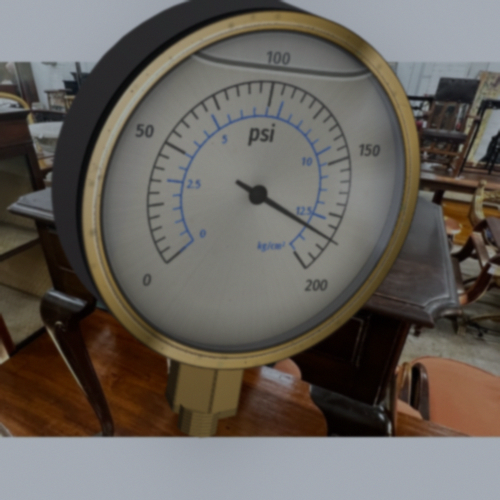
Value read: 185 psi
